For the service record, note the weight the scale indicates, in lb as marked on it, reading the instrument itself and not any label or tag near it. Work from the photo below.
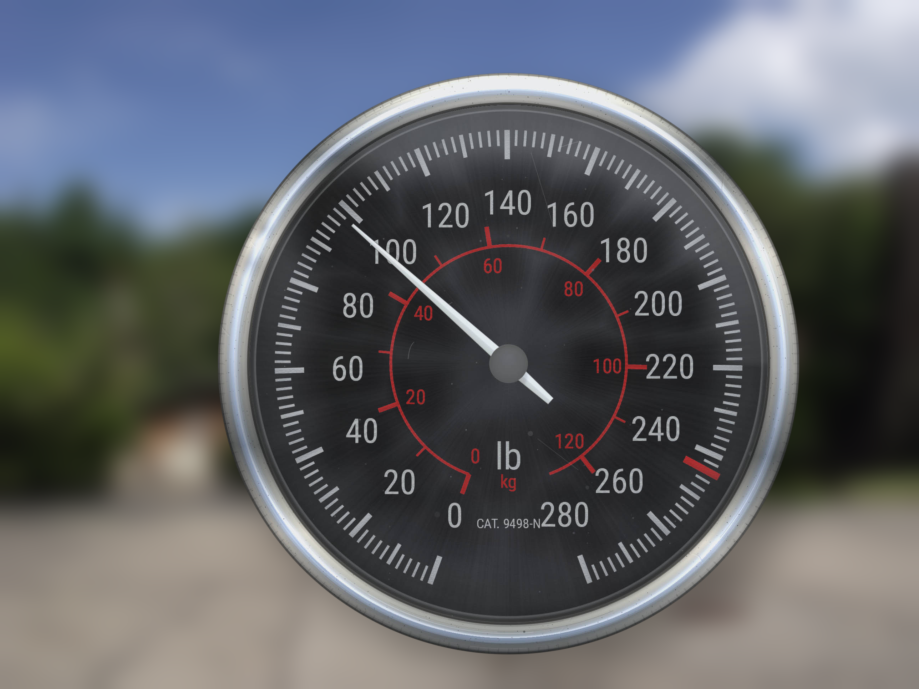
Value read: 98 lb
